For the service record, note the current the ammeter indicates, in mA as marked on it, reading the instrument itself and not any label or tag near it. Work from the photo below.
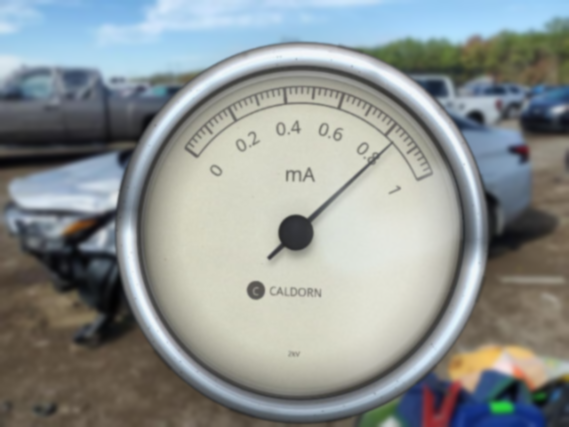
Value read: 0.84 mA
